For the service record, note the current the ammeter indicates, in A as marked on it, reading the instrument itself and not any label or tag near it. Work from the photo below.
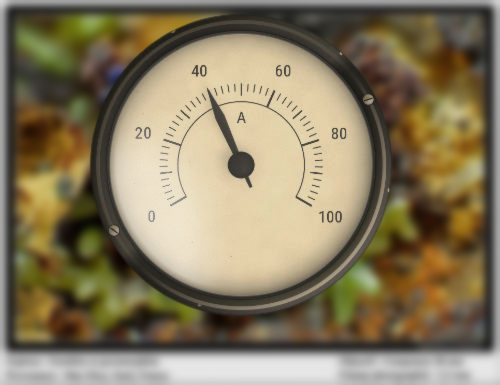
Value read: 40 A
